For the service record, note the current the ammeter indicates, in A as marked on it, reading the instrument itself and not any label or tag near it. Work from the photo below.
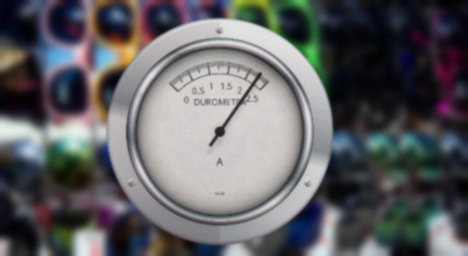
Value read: 2.25 A
